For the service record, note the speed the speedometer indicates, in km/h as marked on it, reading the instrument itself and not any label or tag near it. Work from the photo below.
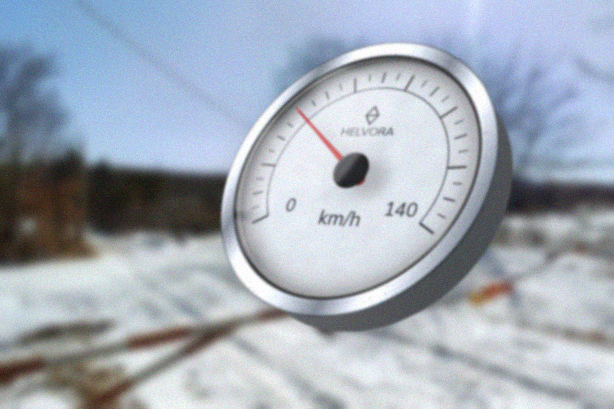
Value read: 40 km/h
